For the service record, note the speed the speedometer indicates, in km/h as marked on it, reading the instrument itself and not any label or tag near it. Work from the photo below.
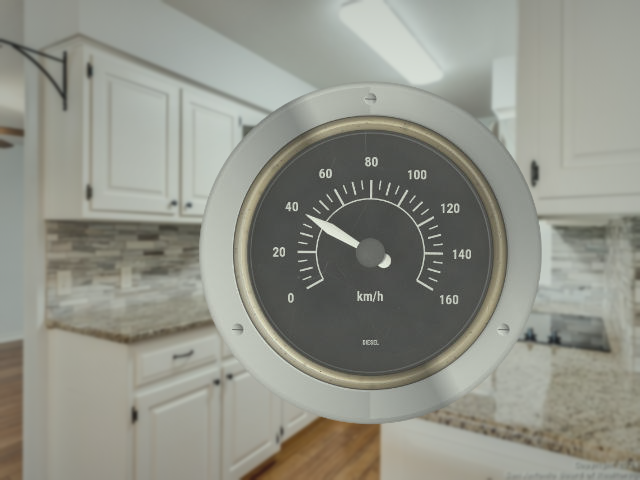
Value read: 40 km/h
